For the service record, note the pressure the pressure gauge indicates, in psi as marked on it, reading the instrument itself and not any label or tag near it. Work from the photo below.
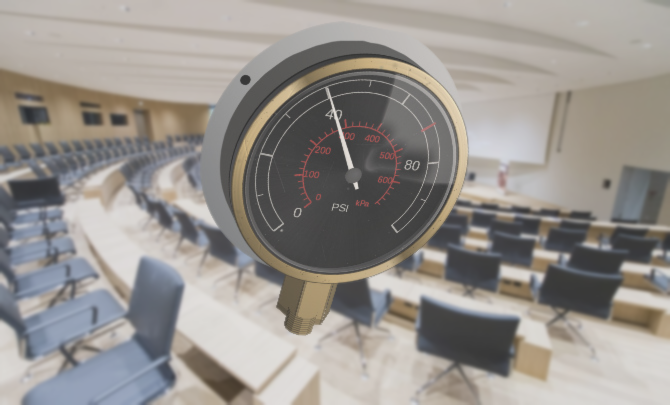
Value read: 40 psi
